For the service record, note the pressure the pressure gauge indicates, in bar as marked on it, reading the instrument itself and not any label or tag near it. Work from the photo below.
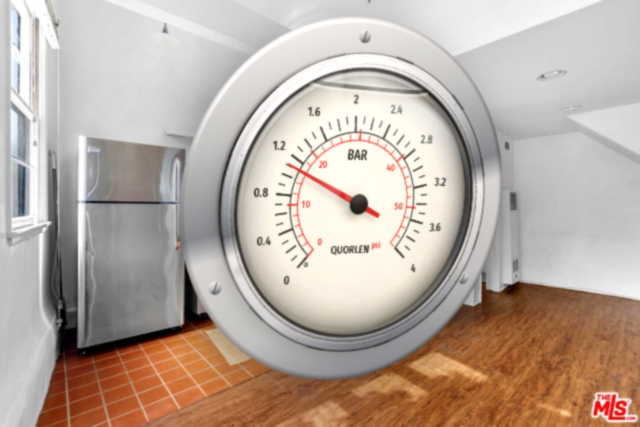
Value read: 1.1 bar
